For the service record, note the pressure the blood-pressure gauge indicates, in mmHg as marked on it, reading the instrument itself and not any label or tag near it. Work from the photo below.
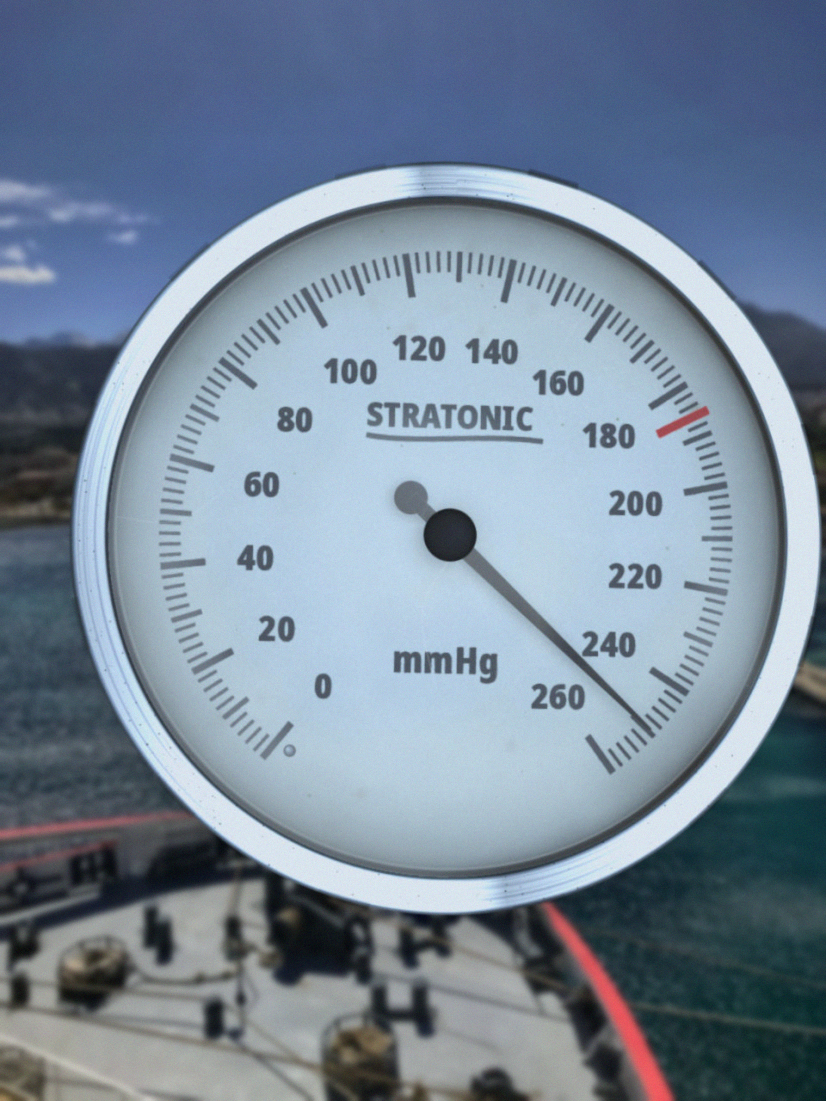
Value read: 250 mmHg
